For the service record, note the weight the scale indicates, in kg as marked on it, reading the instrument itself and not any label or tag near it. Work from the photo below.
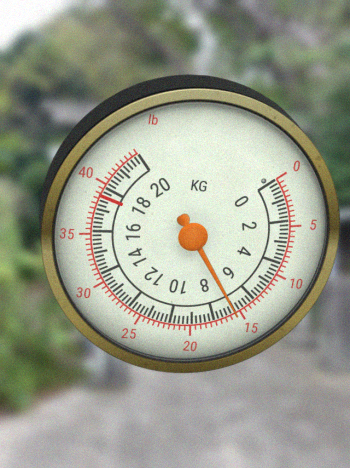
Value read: 7 kg
